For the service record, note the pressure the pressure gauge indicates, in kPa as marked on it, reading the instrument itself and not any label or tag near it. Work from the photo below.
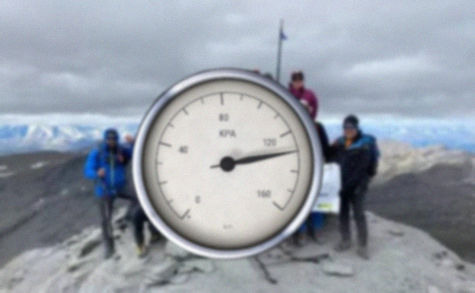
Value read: 130 kPa
